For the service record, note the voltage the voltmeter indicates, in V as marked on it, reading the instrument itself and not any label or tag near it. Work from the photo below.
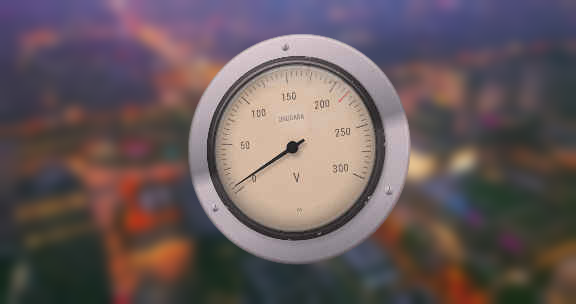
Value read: 5 V
